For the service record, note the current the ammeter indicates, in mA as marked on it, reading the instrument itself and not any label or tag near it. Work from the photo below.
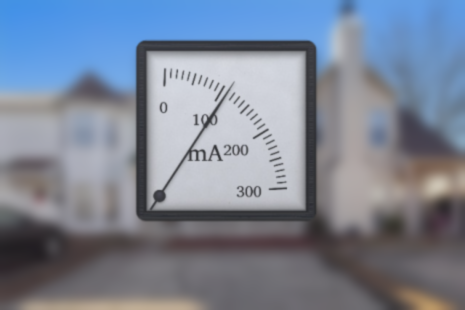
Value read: 110 mA
